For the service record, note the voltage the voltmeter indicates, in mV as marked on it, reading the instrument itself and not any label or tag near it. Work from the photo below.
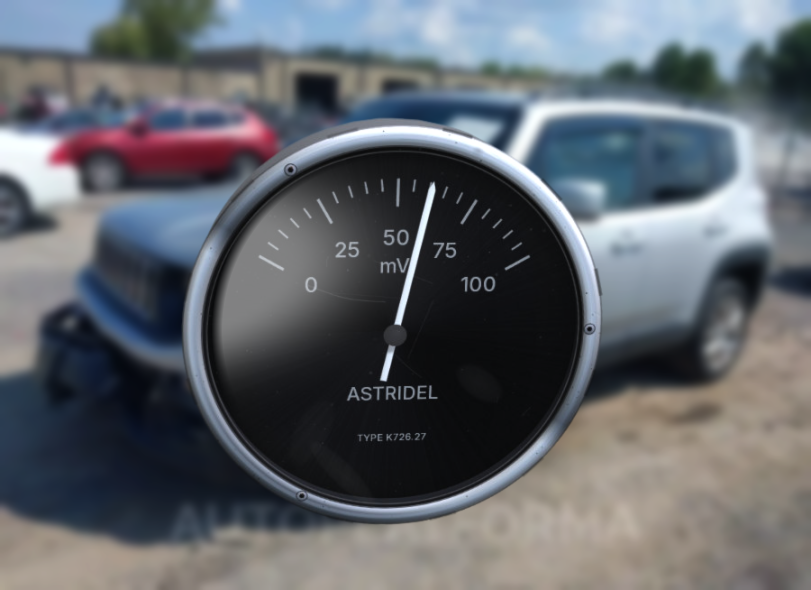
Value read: 60 mV
